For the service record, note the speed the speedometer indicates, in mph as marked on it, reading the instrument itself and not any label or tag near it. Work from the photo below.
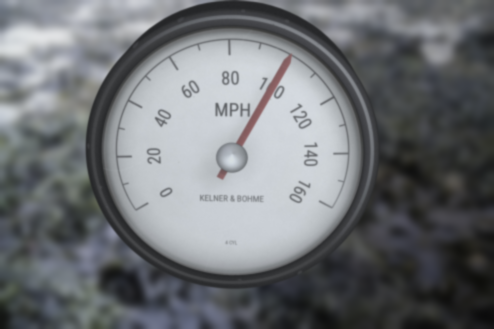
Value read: 100 mph
